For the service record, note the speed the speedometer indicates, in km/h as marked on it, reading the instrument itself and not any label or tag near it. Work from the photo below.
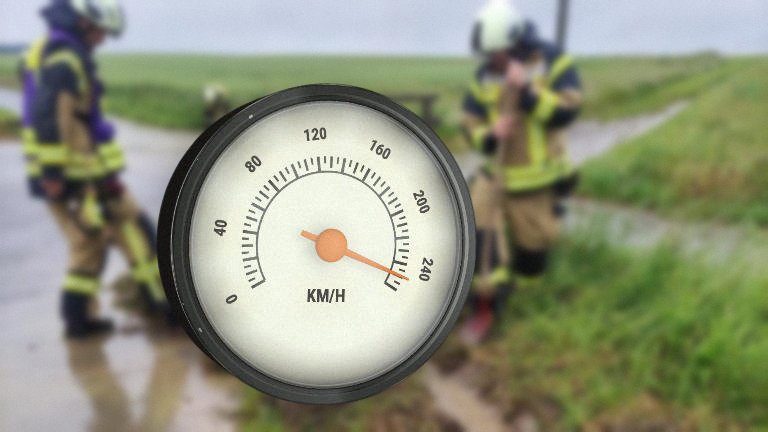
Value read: 250 km/h
